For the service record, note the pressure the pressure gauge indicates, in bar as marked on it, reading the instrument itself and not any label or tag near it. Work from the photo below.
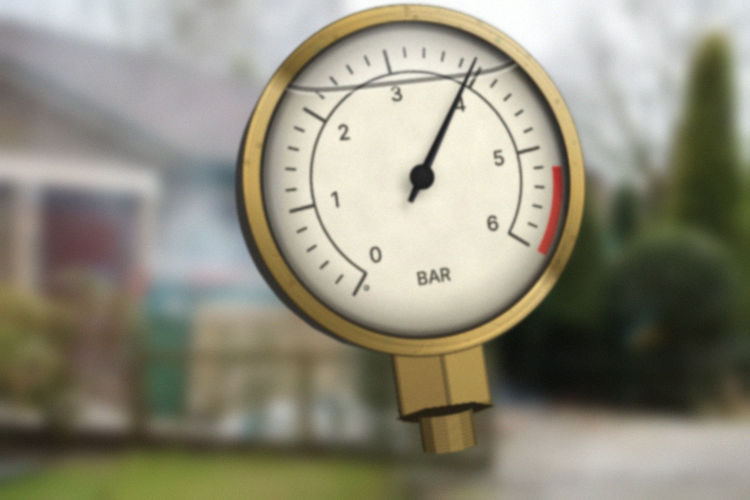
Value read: 3.9 bar
